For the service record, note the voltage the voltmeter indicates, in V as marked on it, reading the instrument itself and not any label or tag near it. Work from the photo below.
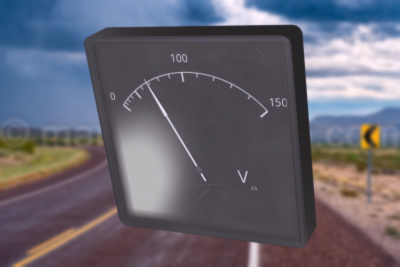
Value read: 70 V
